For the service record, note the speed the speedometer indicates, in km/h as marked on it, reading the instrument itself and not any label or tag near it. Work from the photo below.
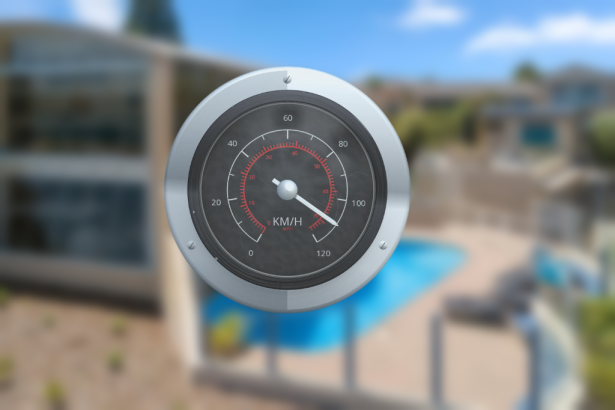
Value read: 110 km/h
